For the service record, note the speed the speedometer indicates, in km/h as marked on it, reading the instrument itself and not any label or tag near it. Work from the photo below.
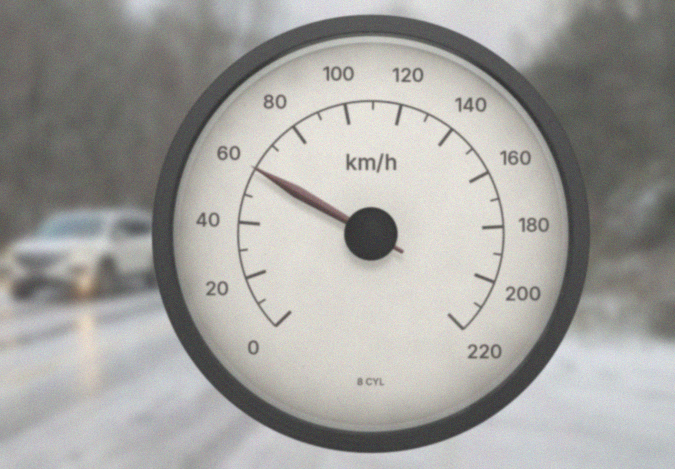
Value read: 60 km/h
